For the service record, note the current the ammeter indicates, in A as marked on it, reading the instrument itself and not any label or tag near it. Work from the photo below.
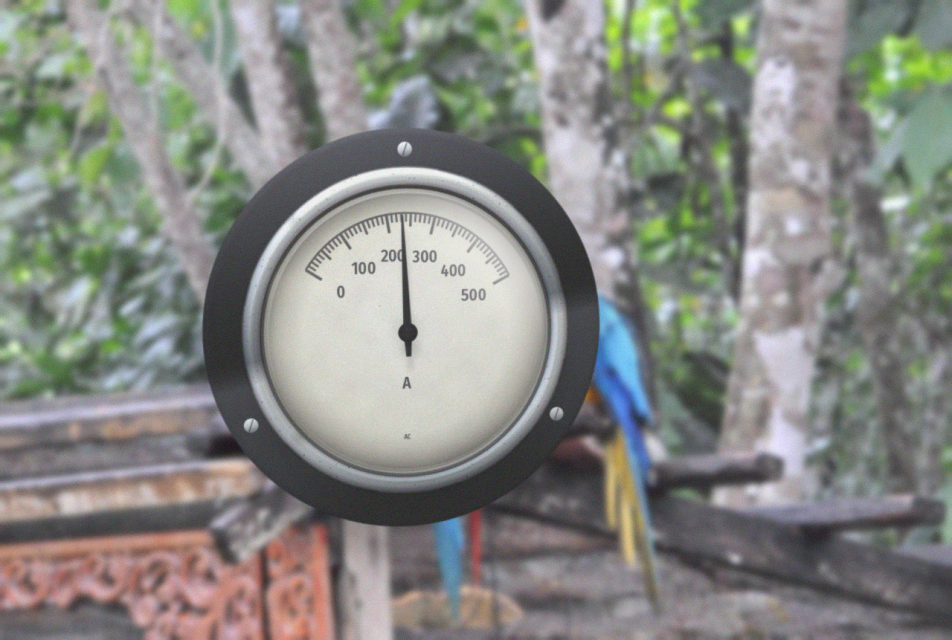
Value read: 230 A
